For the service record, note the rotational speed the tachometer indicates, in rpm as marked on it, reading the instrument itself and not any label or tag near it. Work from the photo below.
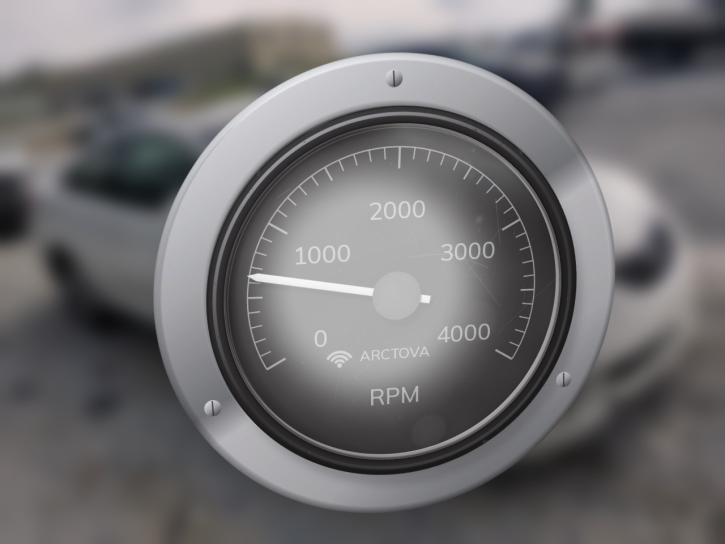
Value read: 650 rpm
